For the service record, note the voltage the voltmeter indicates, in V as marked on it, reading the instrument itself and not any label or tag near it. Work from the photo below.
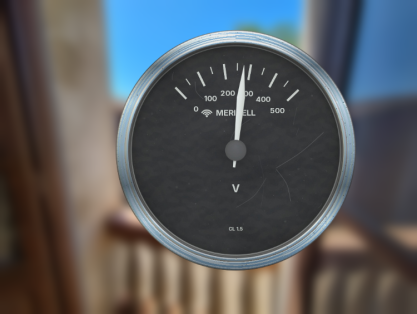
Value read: 275 V
